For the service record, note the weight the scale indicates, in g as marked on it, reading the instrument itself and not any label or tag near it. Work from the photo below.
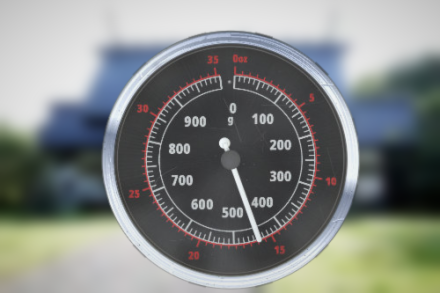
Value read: 450 g
